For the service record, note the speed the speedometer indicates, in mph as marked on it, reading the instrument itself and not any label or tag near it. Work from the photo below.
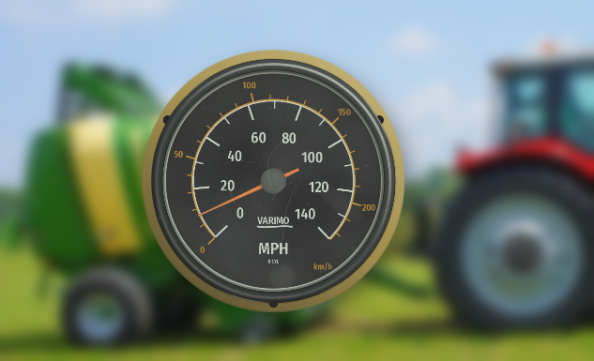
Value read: 10 mph
